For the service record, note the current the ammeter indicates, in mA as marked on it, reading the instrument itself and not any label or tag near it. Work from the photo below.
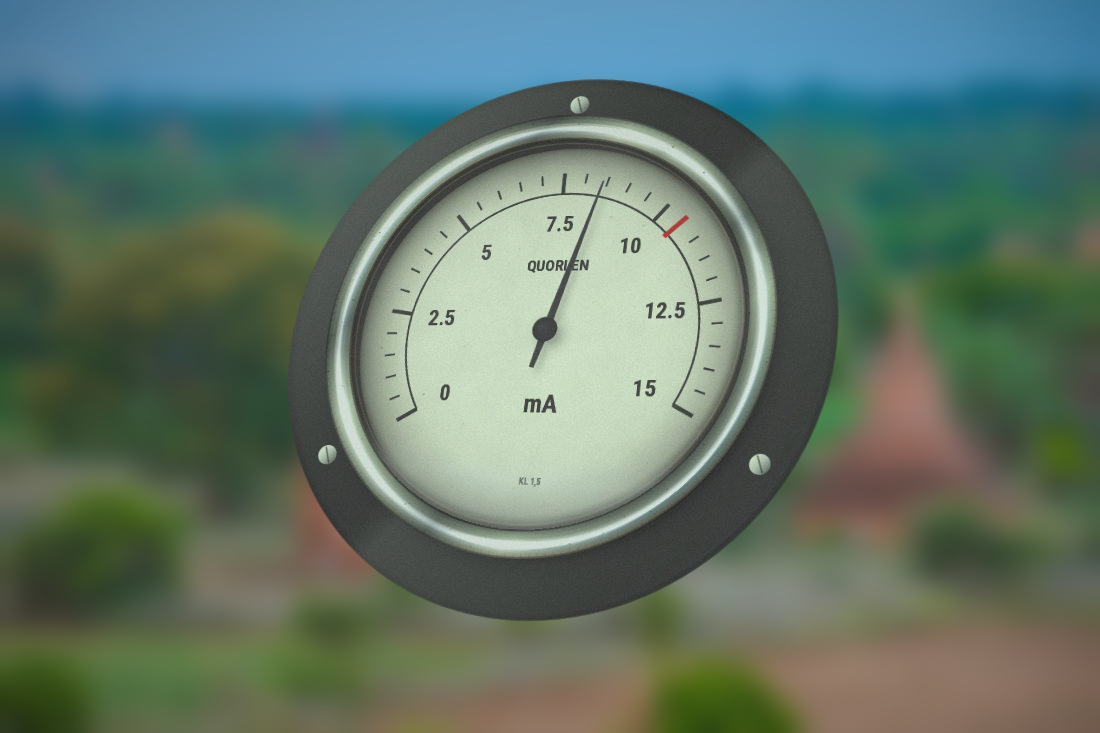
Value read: 8.5 mA
